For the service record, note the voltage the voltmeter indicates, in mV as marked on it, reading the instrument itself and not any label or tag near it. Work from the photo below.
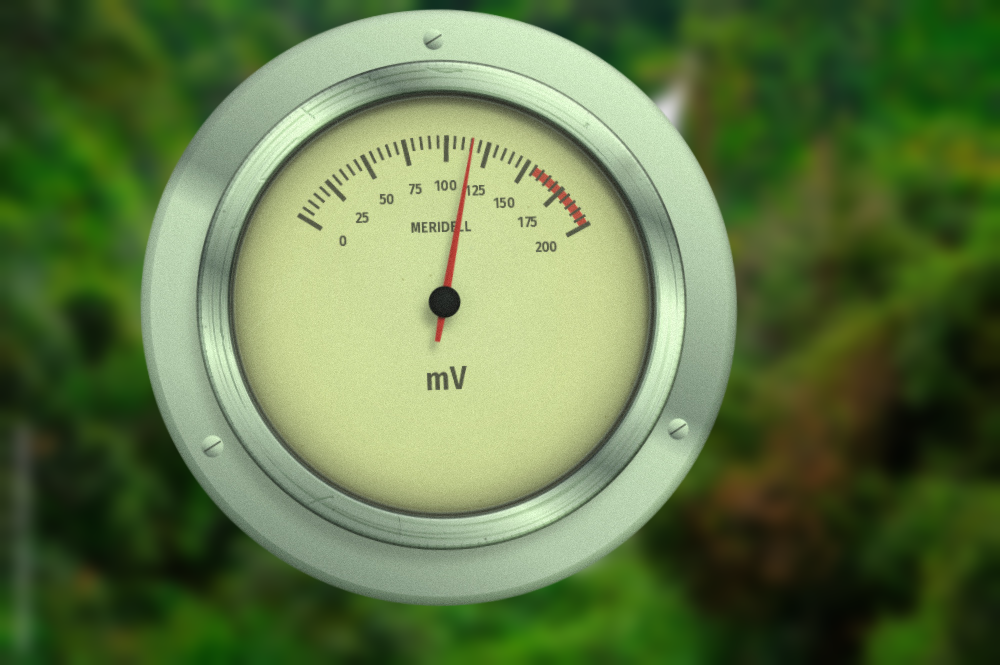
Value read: 115 mV
